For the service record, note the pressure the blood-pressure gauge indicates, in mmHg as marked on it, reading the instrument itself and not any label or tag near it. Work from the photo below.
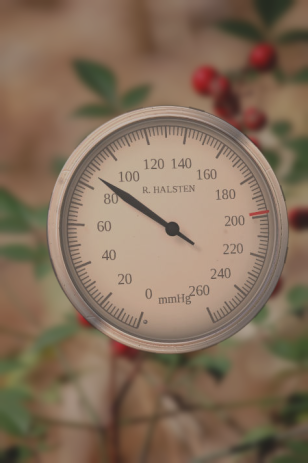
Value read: 86 mmHg
